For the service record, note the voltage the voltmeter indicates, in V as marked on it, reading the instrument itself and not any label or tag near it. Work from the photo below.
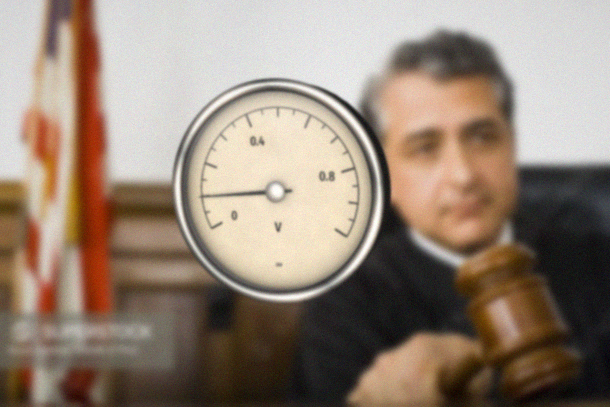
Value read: 0.1 V
